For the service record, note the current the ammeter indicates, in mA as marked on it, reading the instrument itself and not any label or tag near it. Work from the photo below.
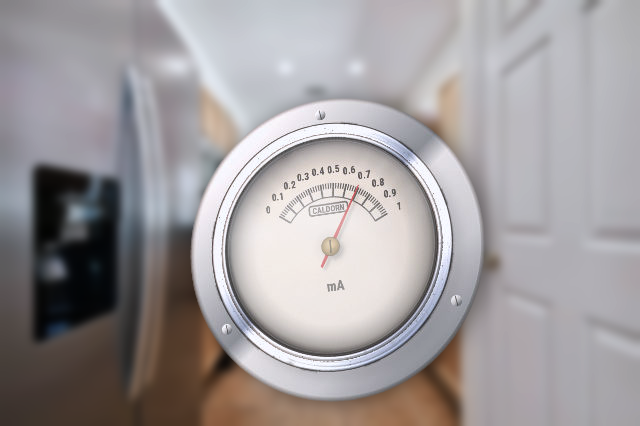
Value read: 0.7 mA
